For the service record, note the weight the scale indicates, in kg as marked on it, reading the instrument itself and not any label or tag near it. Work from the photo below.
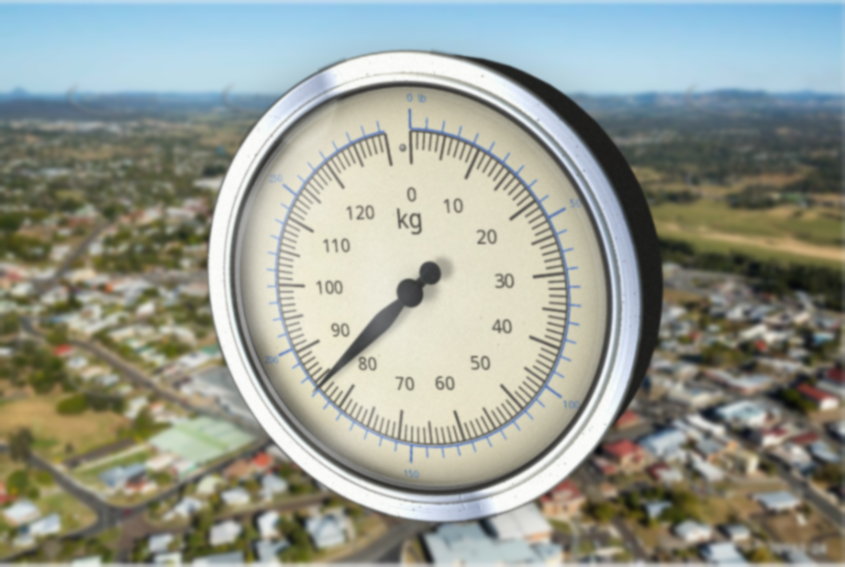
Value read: 84 kg
